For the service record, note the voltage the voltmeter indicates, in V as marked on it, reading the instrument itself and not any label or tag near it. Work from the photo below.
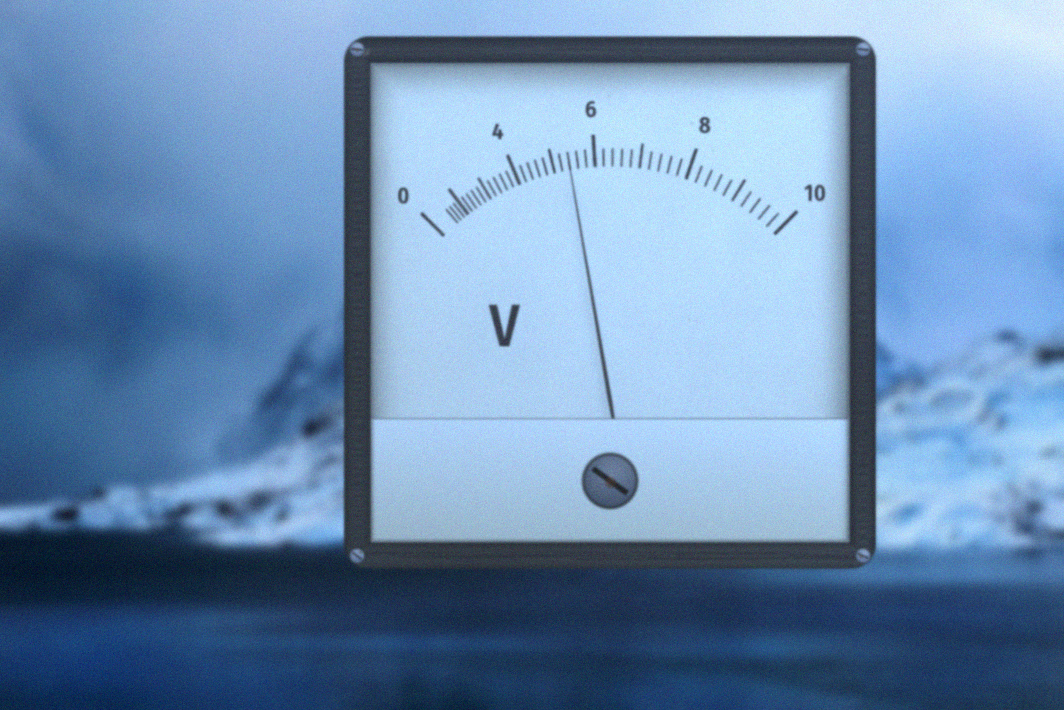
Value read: 5.4 V
